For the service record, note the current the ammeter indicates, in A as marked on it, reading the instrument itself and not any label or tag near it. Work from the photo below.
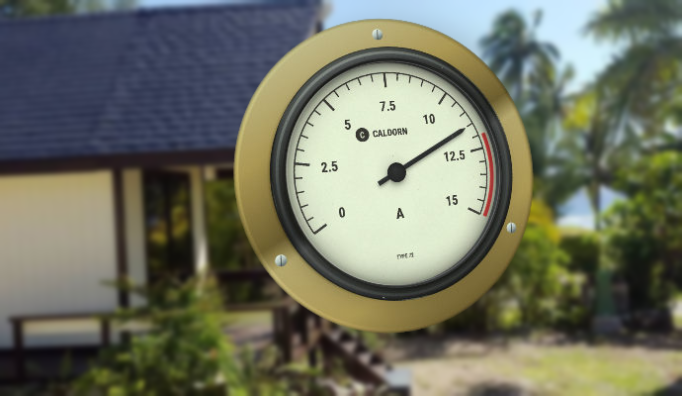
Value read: 11.5 A
